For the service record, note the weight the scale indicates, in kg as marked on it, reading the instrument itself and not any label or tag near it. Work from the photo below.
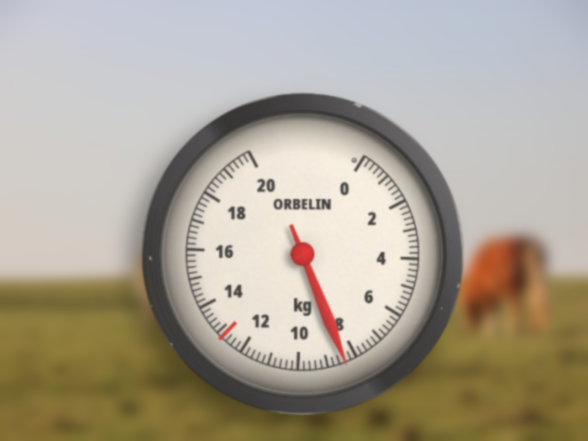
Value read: 8.4 kg
